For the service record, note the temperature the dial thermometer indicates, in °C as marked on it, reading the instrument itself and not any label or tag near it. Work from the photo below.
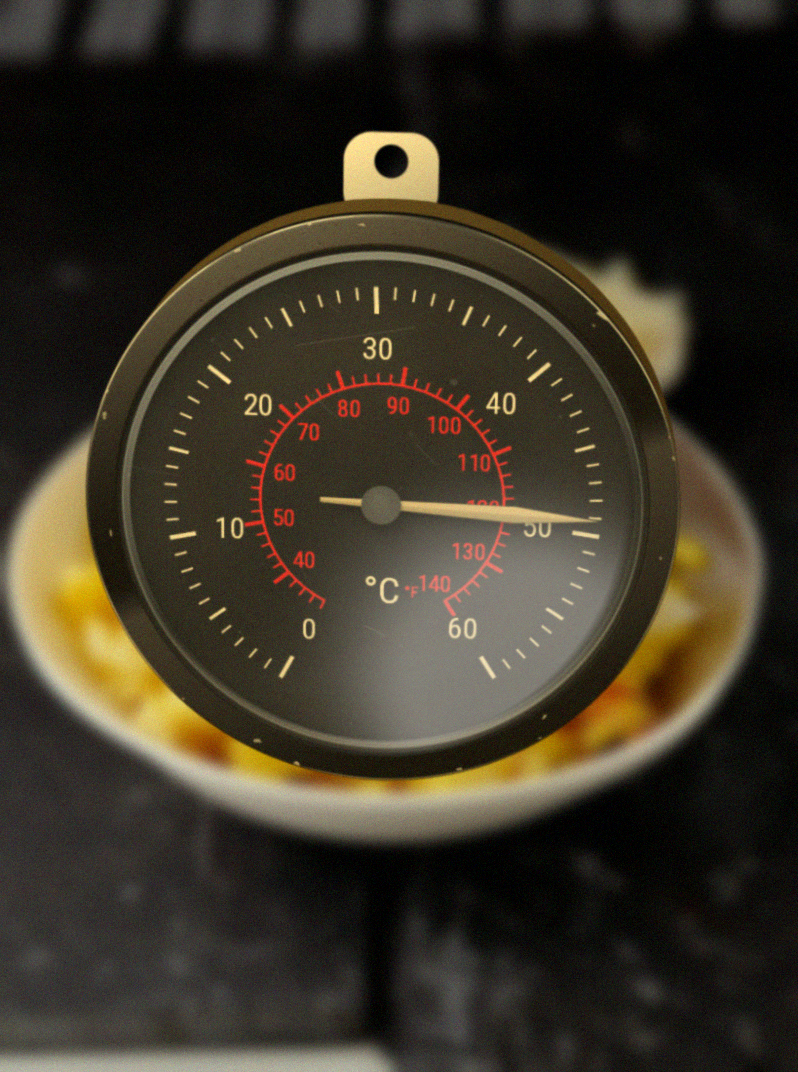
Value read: 49 °C
